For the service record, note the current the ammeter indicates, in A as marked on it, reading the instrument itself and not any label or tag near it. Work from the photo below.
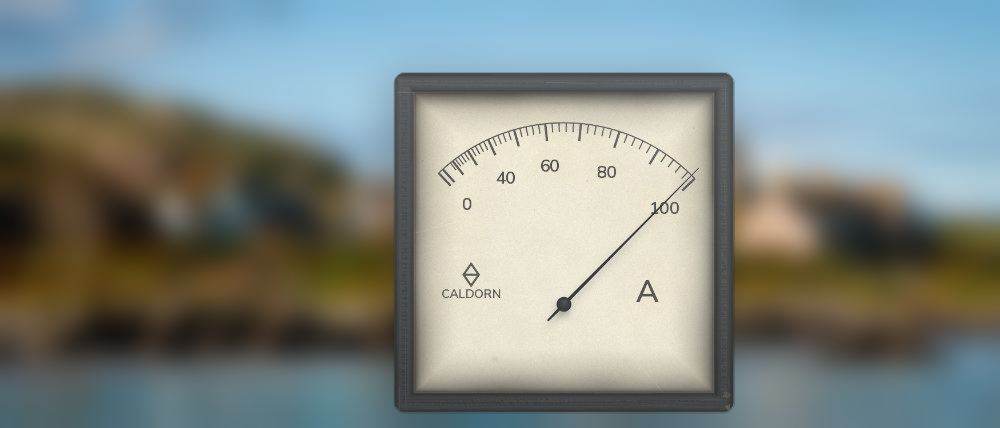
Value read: 99 A
